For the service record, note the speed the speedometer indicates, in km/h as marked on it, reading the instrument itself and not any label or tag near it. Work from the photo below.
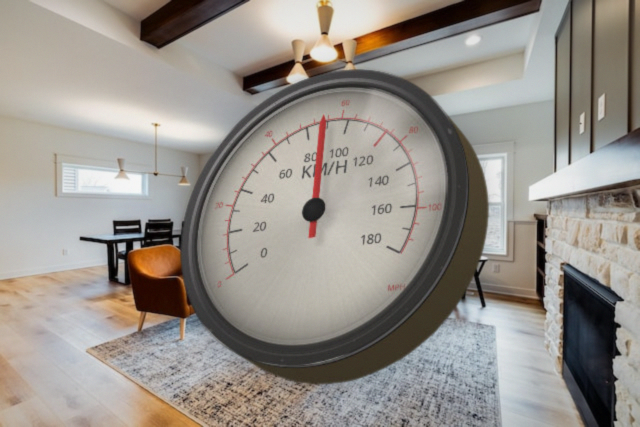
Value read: 90 km/h
